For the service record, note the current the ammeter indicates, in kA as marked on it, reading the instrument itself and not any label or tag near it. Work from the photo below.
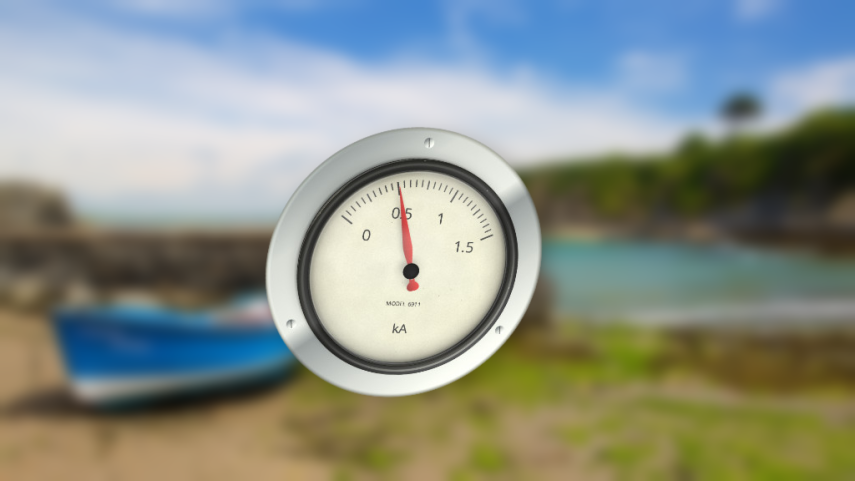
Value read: 0.5 kA
